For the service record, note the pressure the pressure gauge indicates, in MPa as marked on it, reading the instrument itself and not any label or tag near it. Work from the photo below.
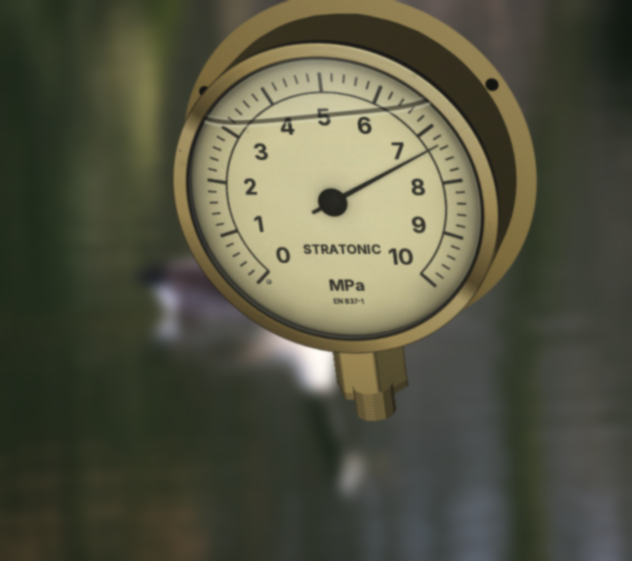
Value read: 7.3 MPa
